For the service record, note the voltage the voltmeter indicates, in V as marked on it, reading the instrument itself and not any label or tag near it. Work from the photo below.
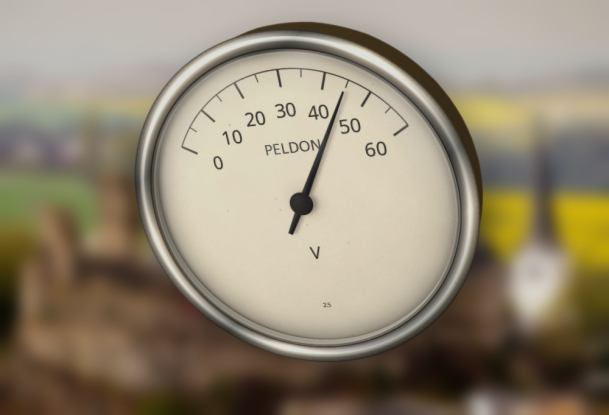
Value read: 45 V
